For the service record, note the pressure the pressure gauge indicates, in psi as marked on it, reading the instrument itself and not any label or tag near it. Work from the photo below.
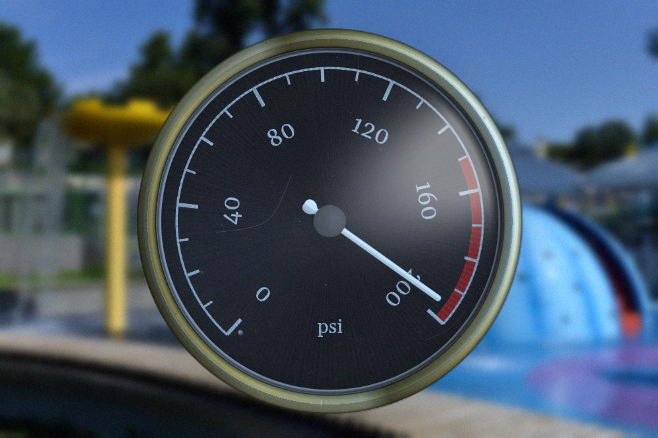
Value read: 195 psi
